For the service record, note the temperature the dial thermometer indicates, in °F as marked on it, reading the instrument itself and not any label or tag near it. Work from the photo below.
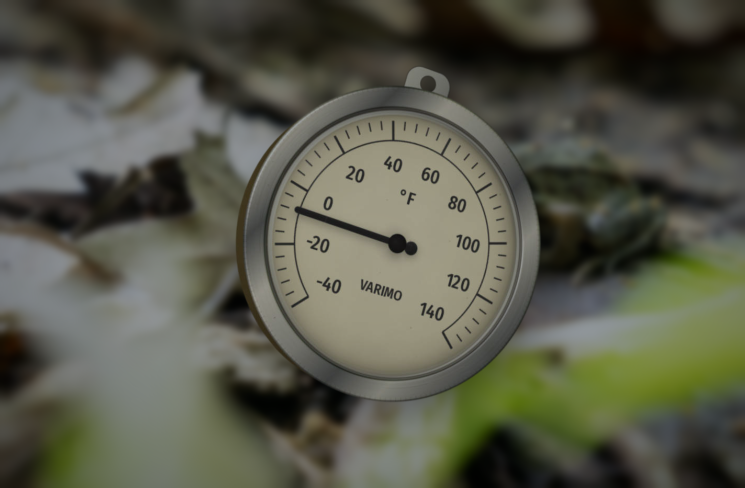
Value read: -8 °F
